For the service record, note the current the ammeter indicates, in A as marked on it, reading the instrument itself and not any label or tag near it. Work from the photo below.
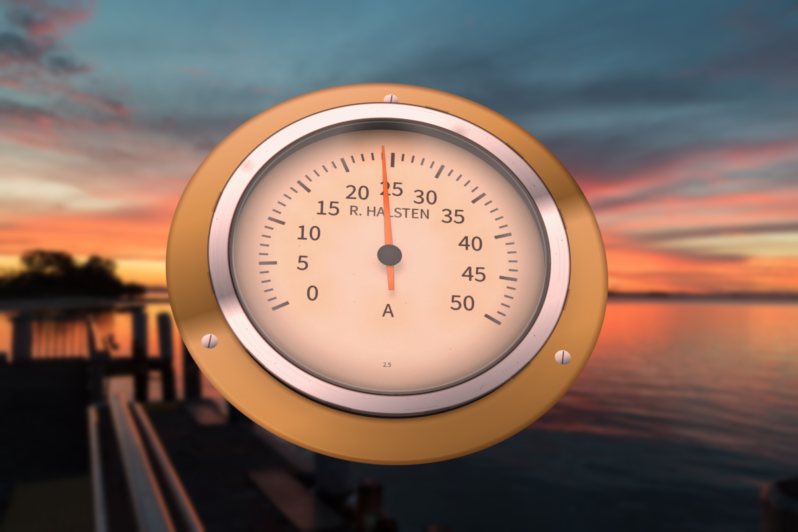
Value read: 24 A
